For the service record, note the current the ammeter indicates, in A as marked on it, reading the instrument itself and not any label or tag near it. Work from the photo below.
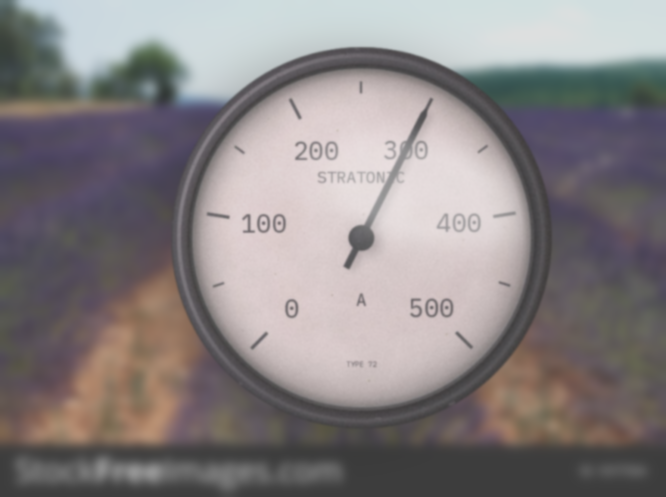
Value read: 300 A
